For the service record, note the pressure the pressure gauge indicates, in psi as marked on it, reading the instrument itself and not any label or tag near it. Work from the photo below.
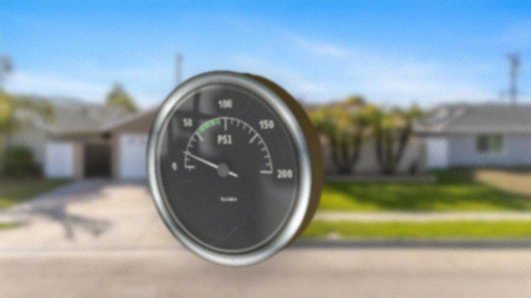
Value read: 20 psi
